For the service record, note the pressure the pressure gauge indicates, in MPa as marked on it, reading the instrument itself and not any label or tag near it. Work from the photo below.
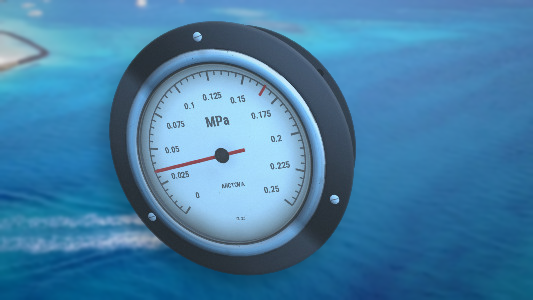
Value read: 0.035 MPa
